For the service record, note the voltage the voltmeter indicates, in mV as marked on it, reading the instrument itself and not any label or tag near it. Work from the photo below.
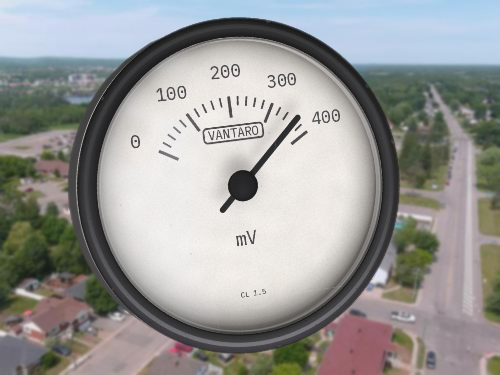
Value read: 360 mV
